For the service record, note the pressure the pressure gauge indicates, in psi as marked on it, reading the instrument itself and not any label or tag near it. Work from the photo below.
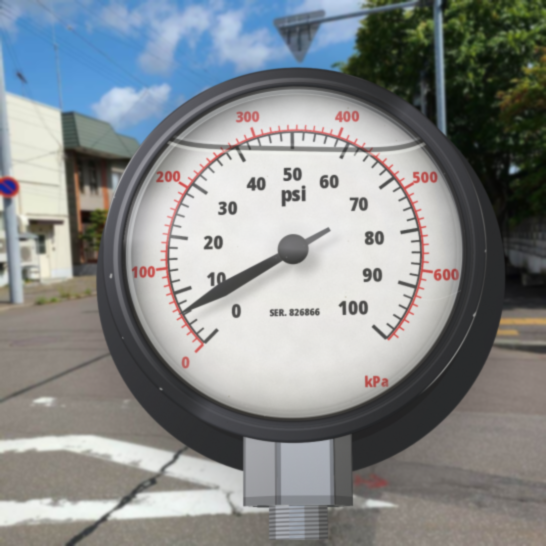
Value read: 6 psi
